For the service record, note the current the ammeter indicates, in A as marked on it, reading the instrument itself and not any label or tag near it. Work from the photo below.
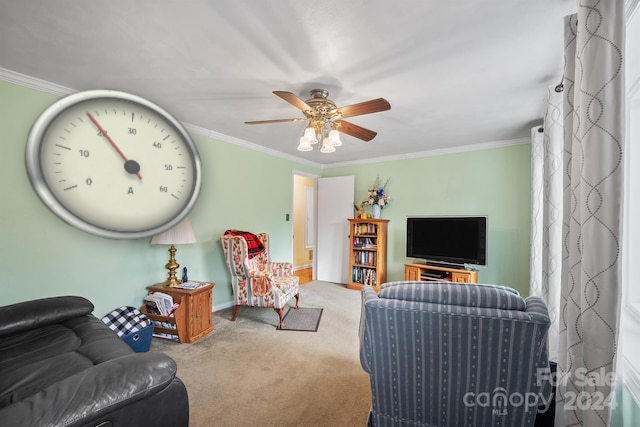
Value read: 20 A
